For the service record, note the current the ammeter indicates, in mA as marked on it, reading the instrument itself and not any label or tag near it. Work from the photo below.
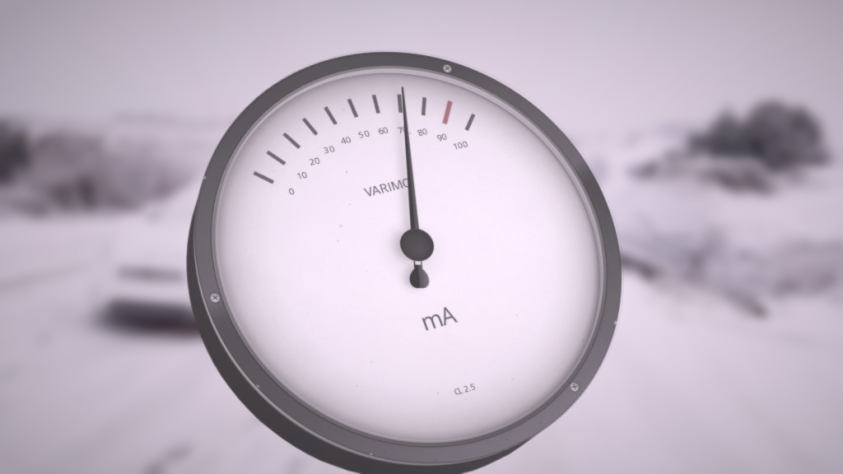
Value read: 70 mA
